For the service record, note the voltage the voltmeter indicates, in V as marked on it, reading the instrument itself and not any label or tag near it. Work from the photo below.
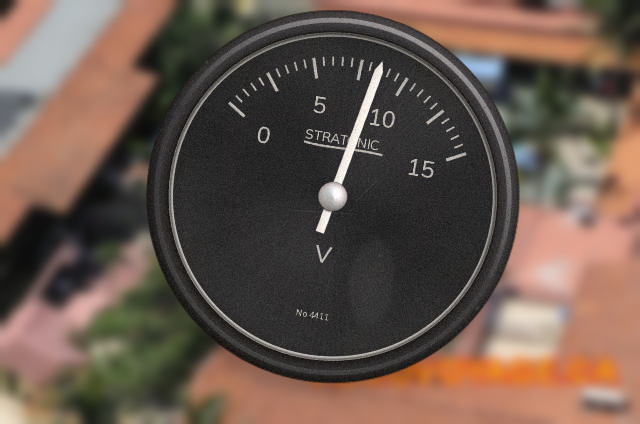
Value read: 8.5 V
